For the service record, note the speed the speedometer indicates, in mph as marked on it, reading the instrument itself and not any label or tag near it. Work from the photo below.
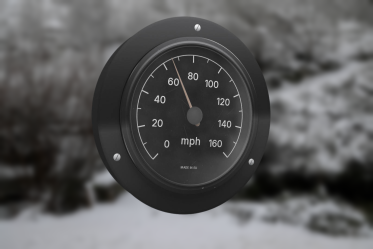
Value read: 65 mph
